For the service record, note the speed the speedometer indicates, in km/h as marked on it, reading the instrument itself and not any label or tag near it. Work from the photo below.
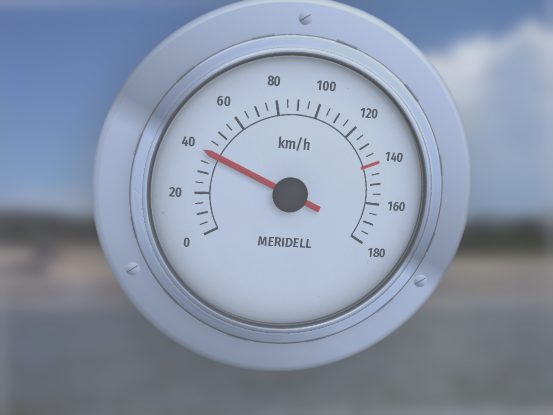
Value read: 40 km/h
